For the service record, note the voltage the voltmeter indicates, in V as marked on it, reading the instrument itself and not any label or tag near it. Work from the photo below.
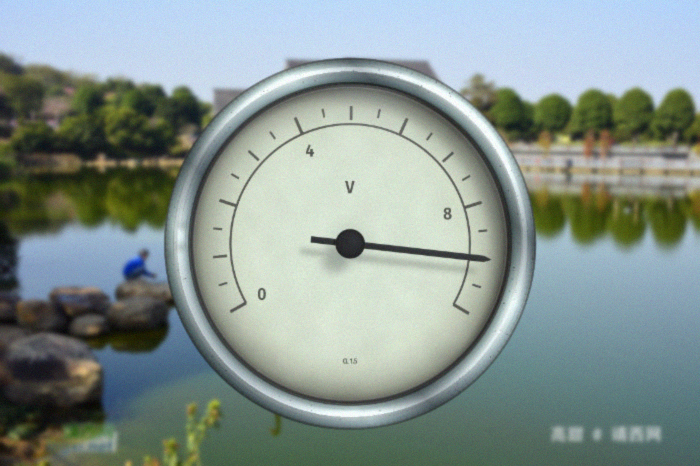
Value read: 9 V
